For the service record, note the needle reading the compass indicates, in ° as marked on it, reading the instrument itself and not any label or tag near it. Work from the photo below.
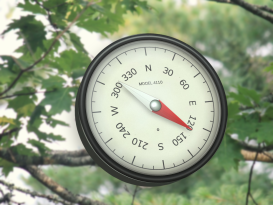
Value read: 130 °
